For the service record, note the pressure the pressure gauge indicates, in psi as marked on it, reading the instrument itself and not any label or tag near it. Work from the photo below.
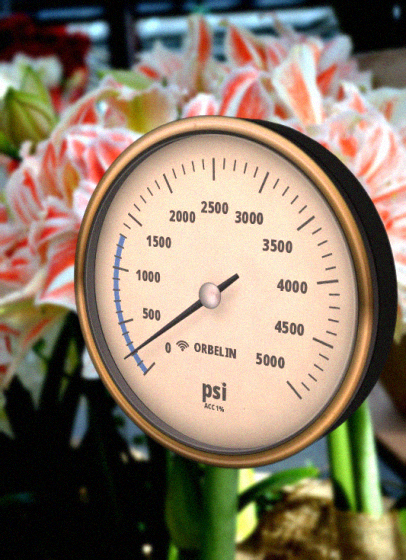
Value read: 200 psi
